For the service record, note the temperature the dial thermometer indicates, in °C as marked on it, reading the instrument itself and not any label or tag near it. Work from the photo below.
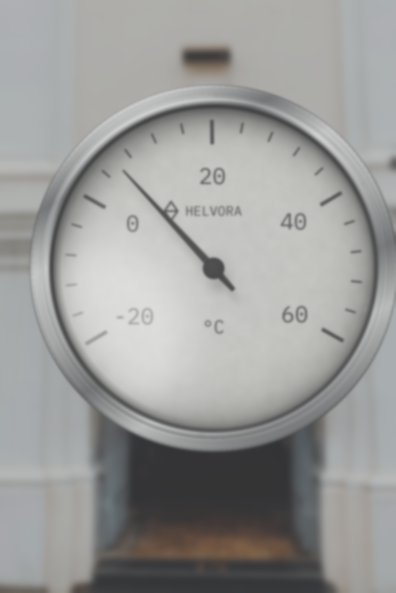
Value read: 6 °C
